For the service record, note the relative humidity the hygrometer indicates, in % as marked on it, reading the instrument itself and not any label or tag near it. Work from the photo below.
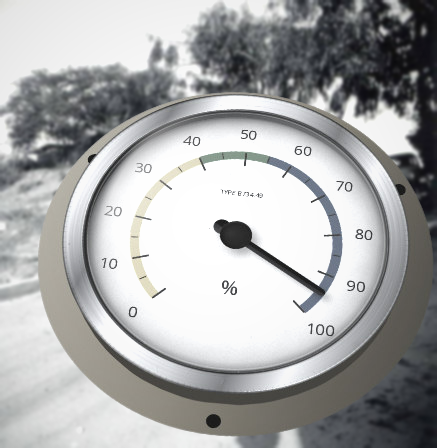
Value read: 95 %
